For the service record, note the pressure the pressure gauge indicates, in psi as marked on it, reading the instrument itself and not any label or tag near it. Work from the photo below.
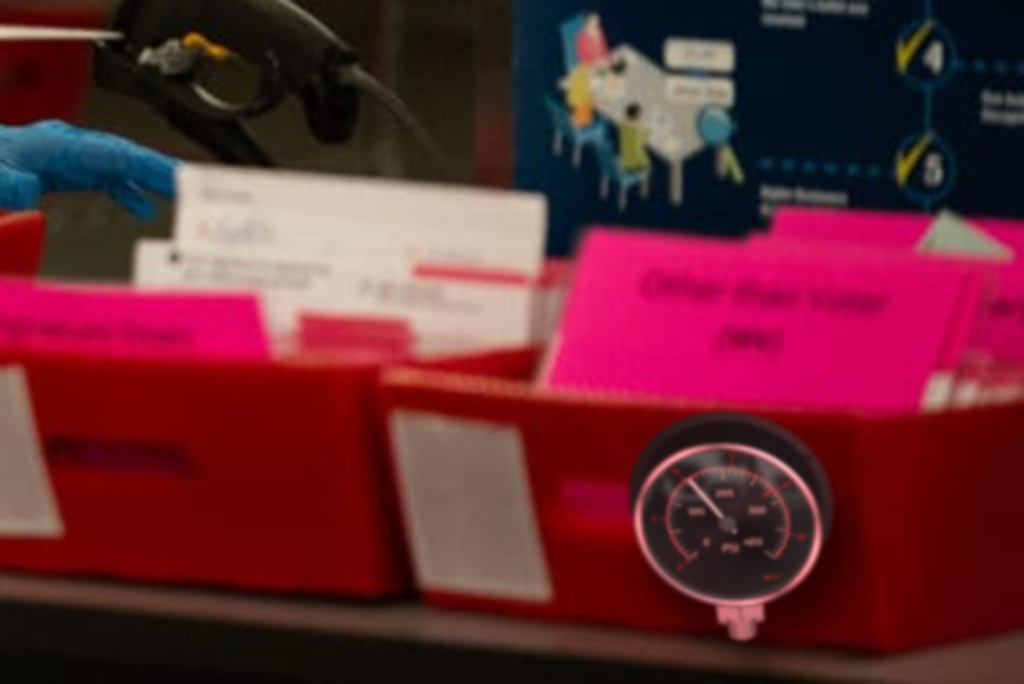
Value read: 150 psi
